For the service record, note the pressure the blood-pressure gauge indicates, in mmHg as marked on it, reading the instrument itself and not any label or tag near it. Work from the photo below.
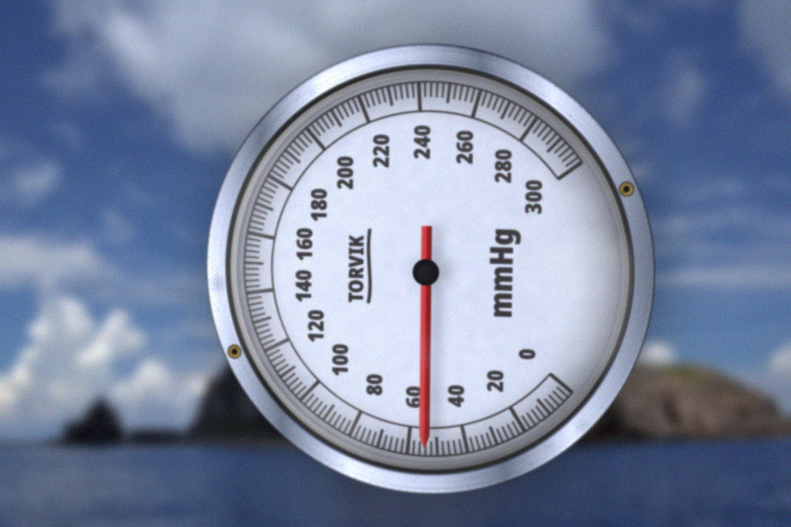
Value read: 54 mmHg
